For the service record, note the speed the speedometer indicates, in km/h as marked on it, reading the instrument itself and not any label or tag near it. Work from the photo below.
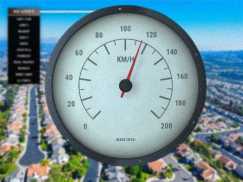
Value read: 115 km/h
